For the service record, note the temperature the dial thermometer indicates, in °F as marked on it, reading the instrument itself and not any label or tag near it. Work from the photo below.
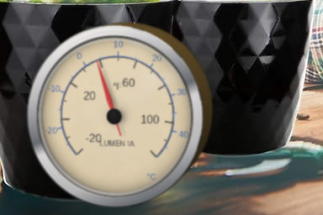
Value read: 40 °F
